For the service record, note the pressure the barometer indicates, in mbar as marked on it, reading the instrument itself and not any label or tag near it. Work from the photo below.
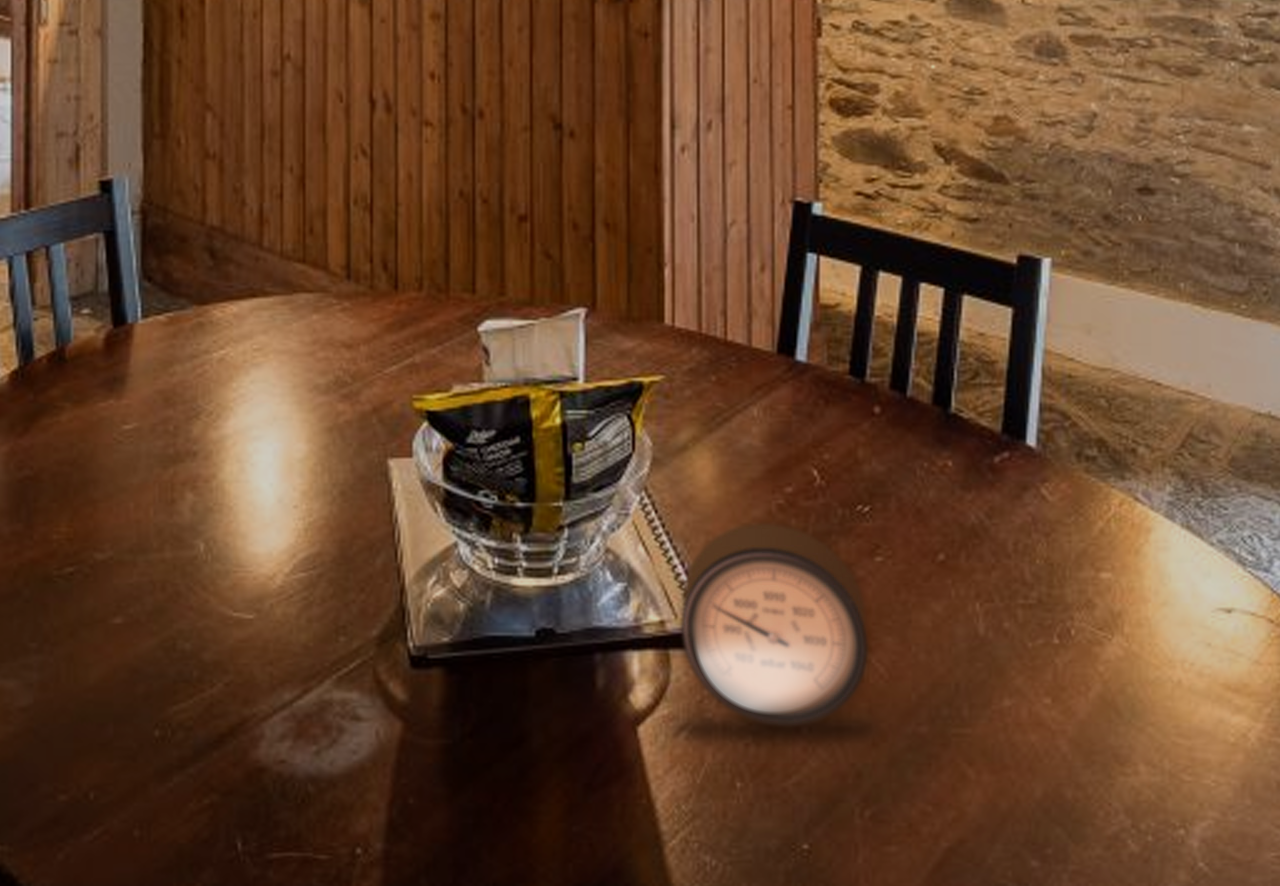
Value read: 995 mbar
